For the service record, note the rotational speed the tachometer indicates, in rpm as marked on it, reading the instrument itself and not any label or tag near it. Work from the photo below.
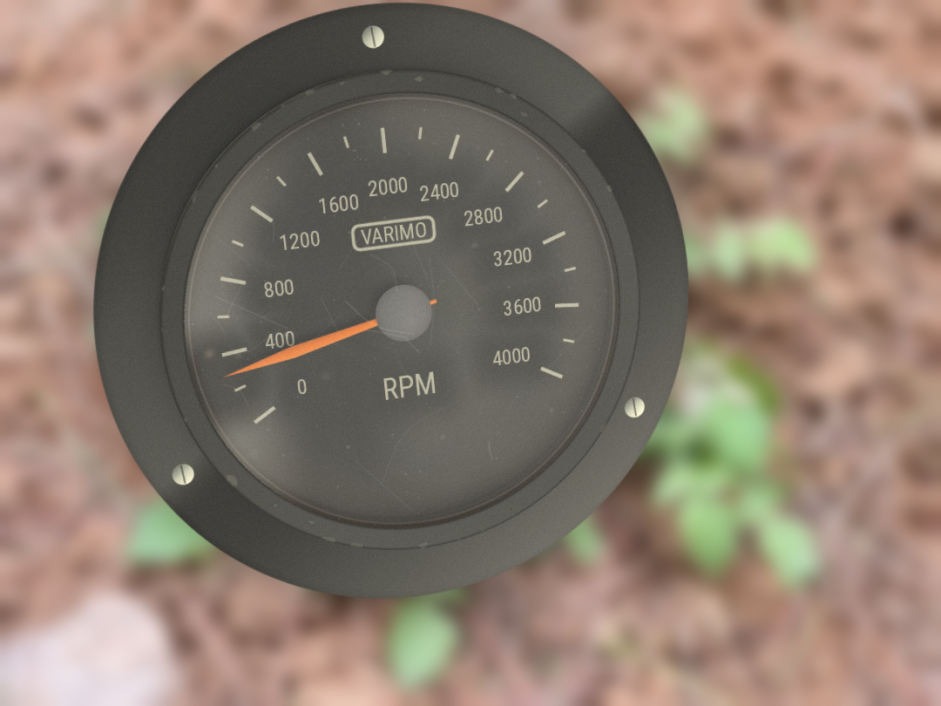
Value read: 300 rpm
